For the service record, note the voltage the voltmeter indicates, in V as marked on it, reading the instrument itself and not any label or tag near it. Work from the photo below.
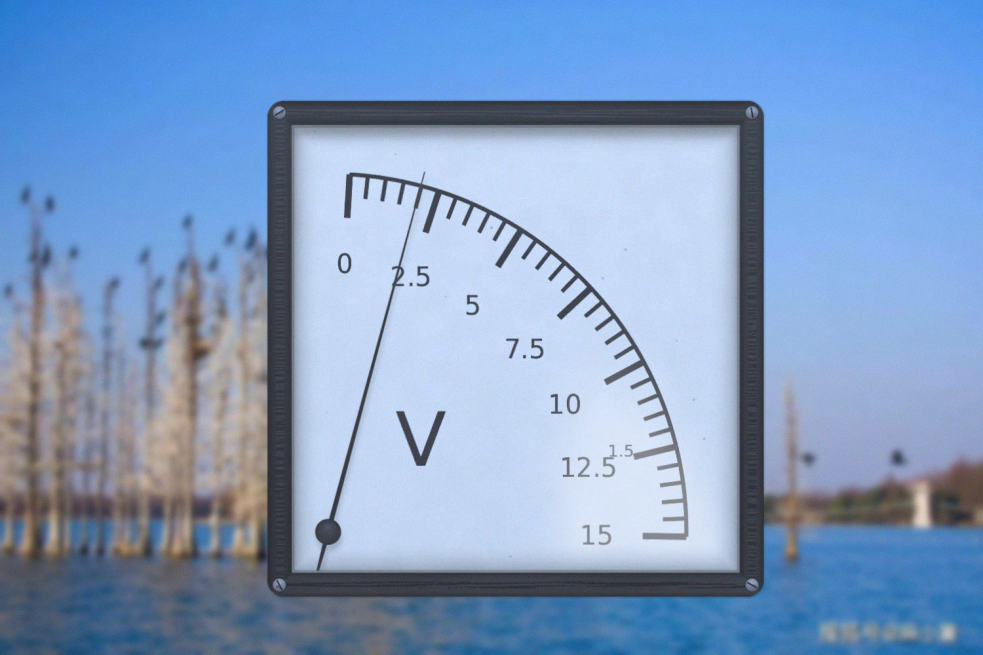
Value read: 2 V
